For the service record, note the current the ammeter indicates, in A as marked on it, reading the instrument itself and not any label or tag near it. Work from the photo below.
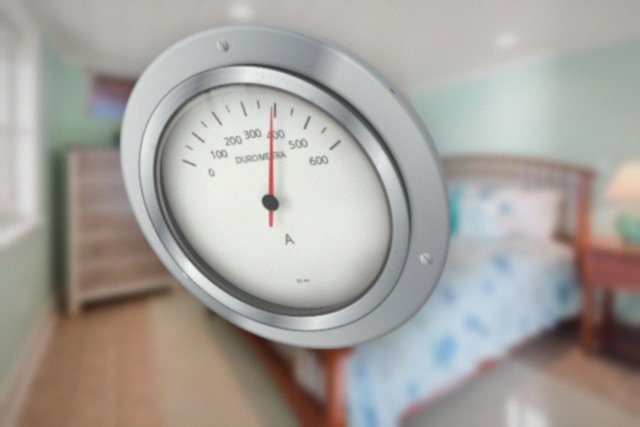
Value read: 400 A
